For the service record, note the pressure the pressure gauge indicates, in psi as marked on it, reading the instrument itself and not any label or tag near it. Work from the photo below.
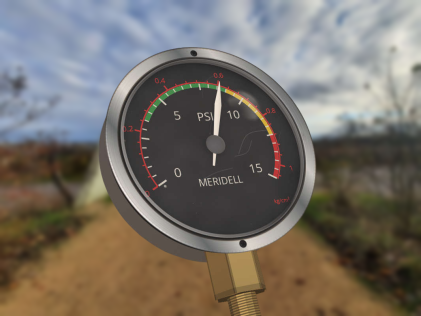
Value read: 8.5 psi
